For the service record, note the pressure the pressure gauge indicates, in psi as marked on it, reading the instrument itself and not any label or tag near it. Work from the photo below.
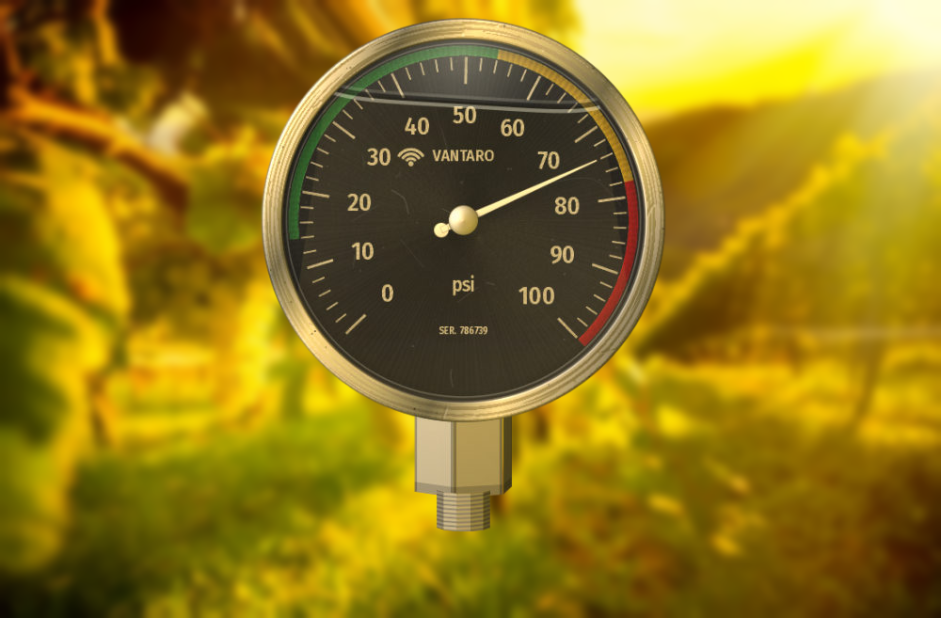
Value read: 74 psi
